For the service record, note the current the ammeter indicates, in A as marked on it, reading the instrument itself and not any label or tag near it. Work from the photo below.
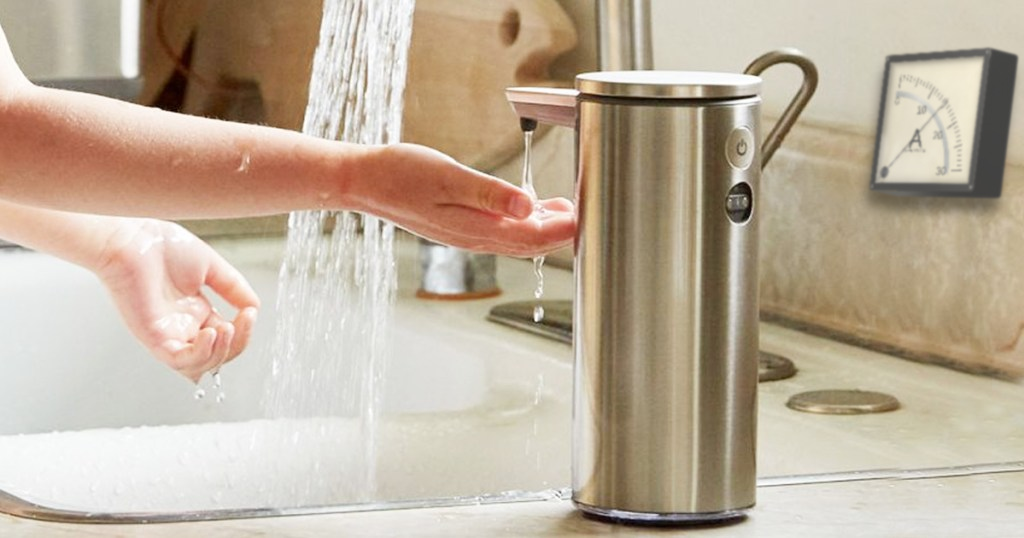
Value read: 15 A
